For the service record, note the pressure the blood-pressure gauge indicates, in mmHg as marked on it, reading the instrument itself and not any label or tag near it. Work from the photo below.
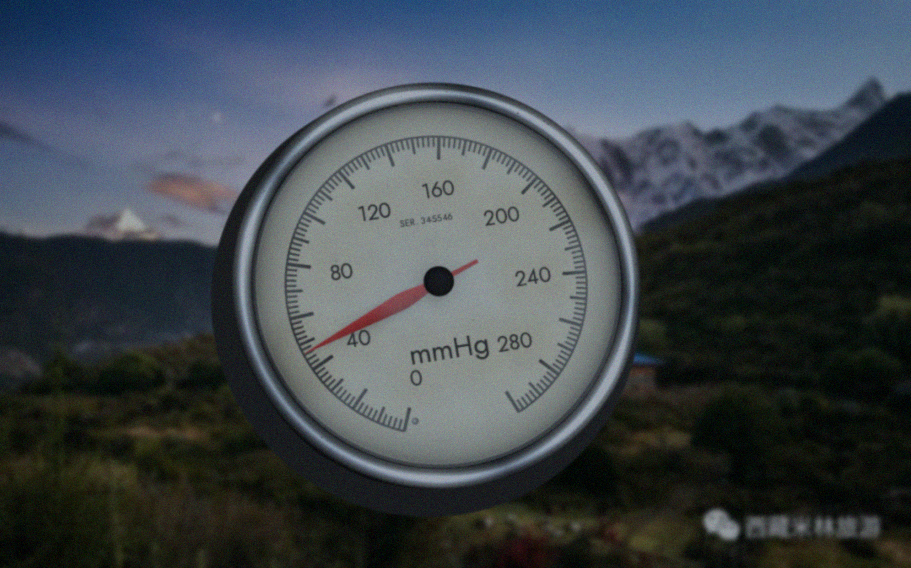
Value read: 46 mmHg
